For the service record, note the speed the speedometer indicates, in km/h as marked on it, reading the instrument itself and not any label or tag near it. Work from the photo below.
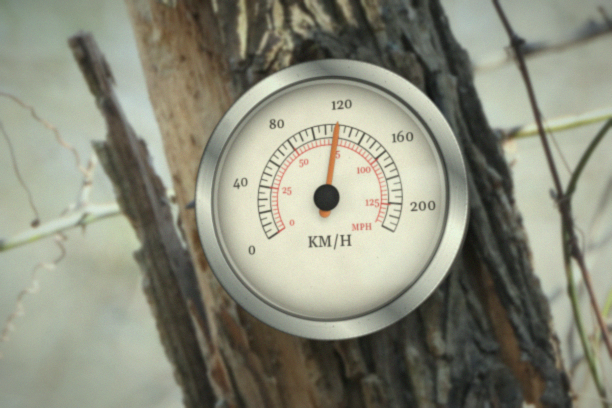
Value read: 120 km/h
